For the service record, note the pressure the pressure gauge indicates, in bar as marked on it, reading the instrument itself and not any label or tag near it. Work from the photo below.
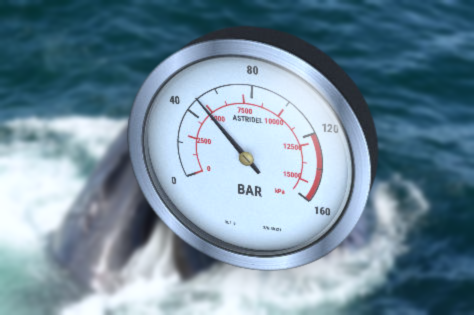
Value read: 50 bar
